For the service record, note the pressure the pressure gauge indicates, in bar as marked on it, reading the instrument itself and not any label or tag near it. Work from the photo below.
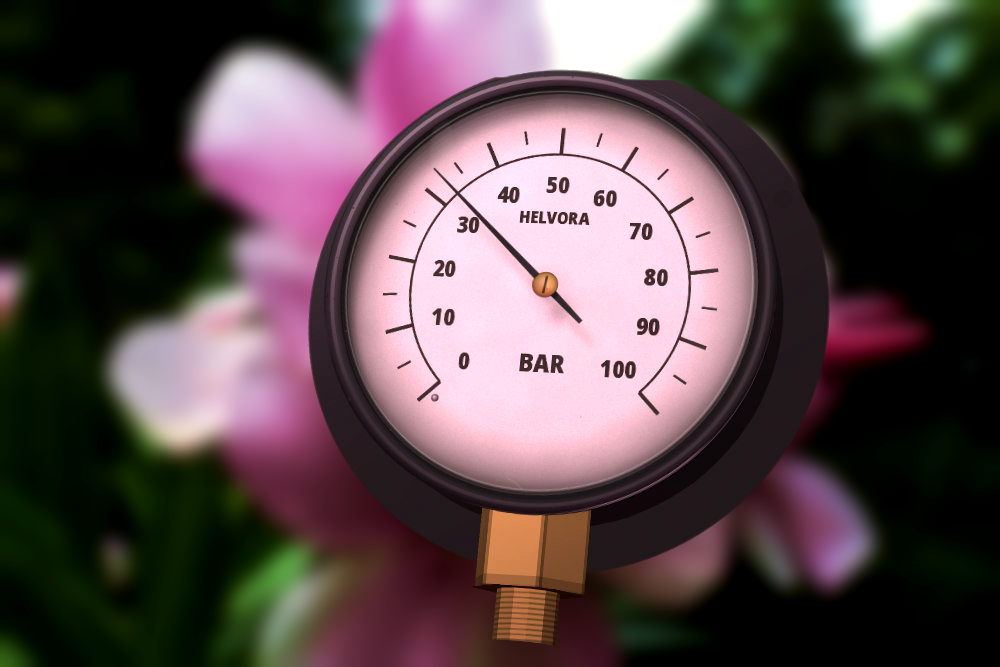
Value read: 32.5 bar
